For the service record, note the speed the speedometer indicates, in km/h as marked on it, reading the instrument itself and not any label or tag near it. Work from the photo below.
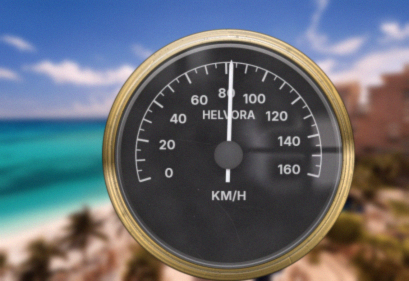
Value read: 82.5 km/h
